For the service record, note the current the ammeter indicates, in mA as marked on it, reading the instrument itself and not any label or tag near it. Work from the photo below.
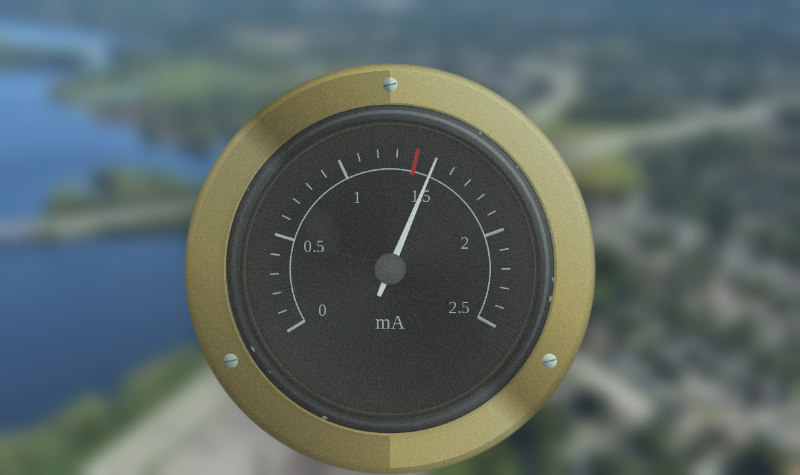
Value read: 1.5 mA
